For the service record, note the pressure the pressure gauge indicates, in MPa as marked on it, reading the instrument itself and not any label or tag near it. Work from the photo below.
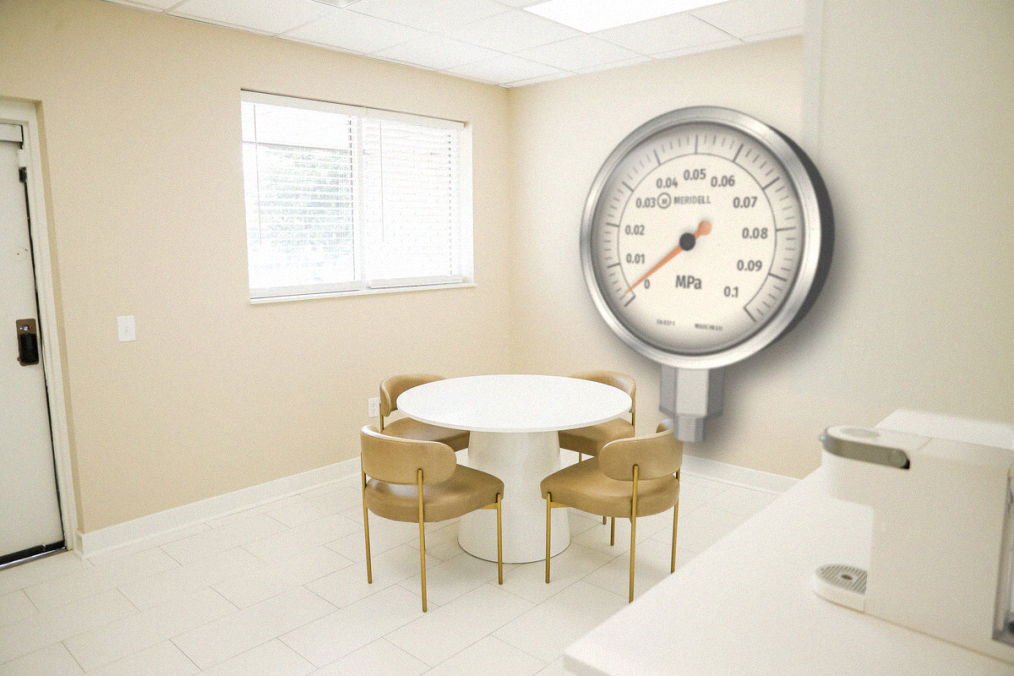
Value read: 0.002 MPa
